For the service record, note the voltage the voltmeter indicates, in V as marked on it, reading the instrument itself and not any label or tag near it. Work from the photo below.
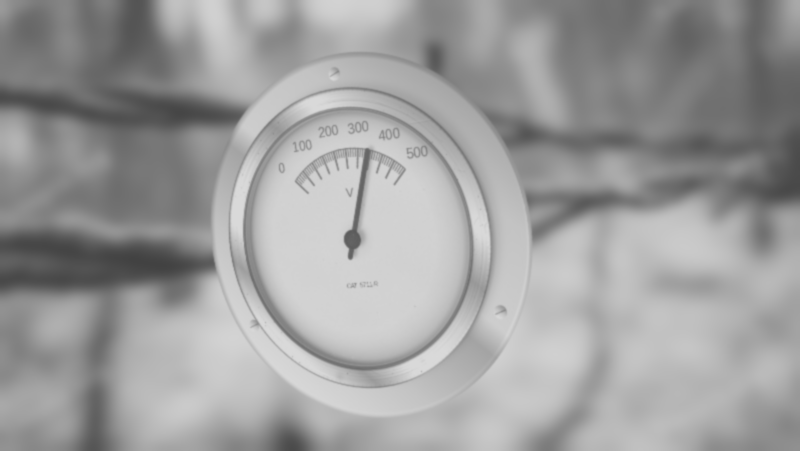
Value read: 350 V
